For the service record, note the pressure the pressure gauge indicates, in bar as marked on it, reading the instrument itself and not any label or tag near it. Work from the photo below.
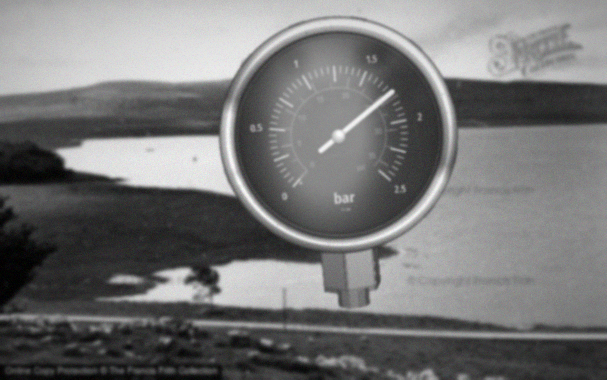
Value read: 1.75 bar
